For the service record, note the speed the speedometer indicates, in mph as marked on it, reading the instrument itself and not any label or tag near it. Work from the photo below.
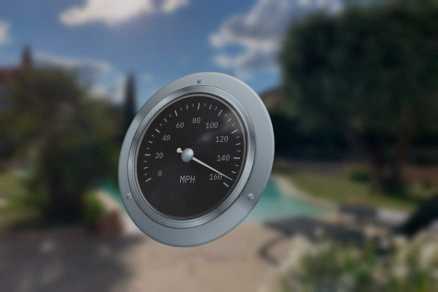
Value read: 155 mph
